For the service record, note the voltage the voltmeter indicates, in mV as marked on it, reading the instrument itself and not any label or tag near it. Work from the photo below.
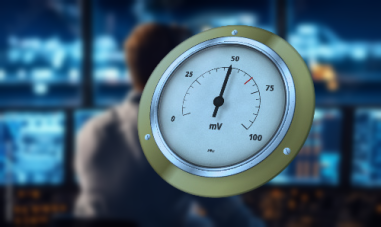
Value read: 50 mV
